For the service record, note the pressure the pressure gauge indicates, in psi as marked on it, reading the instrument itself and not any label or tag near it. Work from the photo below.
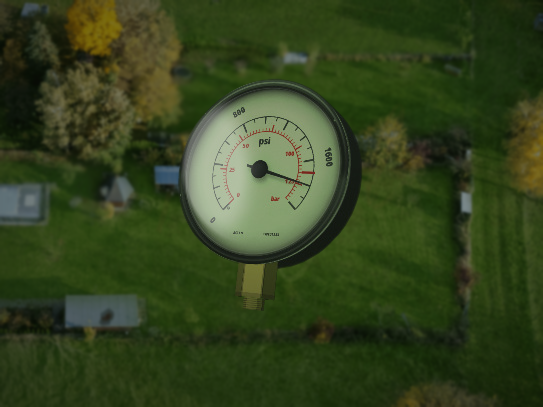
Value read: 1800 psi
